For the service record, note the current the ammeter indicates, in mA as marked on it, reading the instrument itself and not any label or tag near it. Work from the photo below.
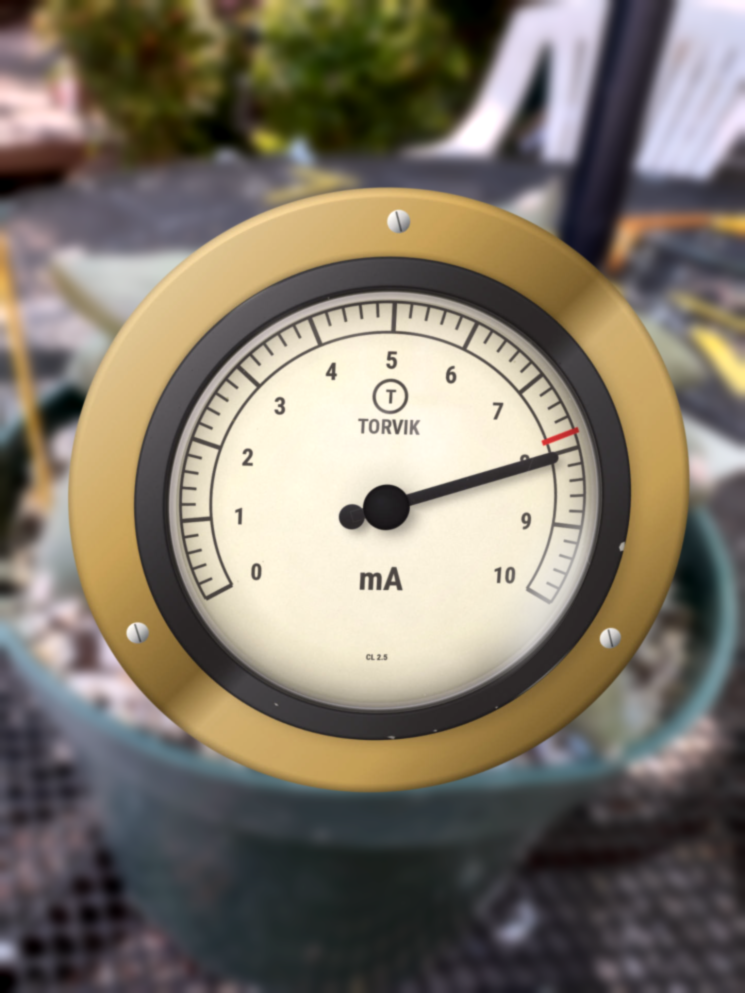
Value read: 8 mA
